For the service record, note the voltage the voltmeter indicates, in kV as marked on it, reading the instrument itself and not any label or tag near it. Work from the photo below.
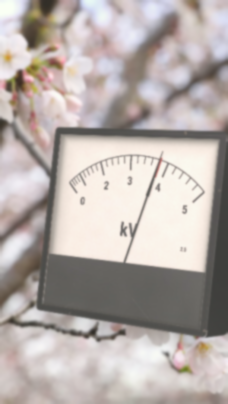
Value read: 3.8 kV
